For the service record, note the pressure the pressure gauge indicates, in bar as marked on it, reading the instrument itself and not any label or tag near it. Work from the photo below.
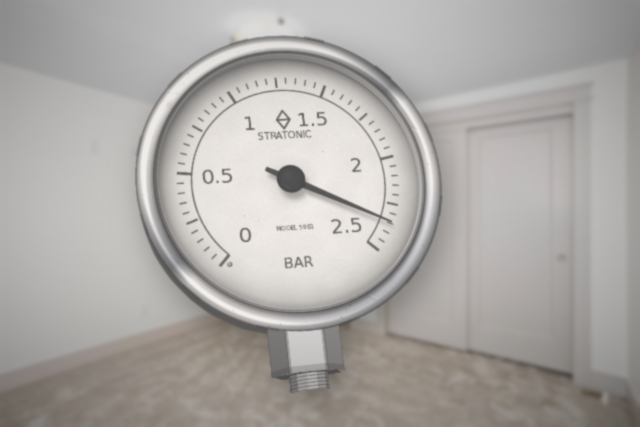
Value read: 2.35 bar
